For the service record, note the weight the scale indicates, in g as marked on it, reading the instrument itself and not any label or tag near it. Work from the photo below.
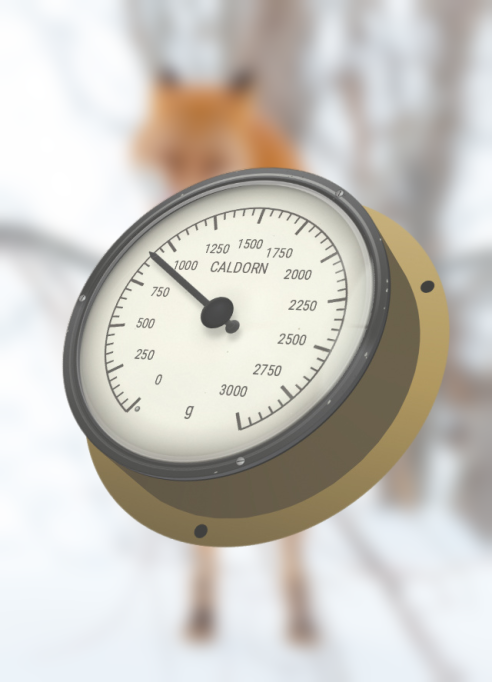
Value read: 900 g
